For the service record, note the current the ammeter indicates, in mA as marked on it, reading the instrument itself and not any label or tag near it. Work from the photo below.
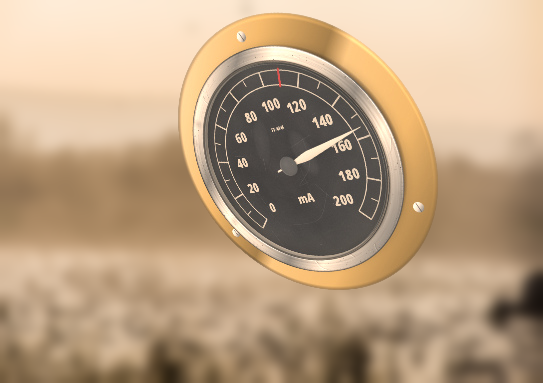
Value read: 155 mA
